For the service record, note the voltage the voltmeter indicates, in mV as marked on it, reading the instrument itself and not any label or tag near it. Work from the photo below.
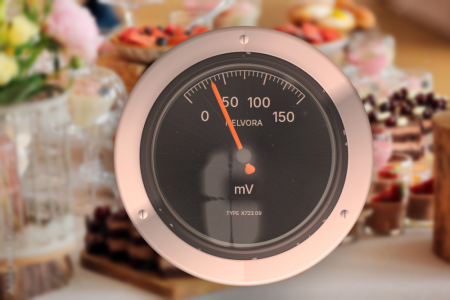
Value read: 35 mV
